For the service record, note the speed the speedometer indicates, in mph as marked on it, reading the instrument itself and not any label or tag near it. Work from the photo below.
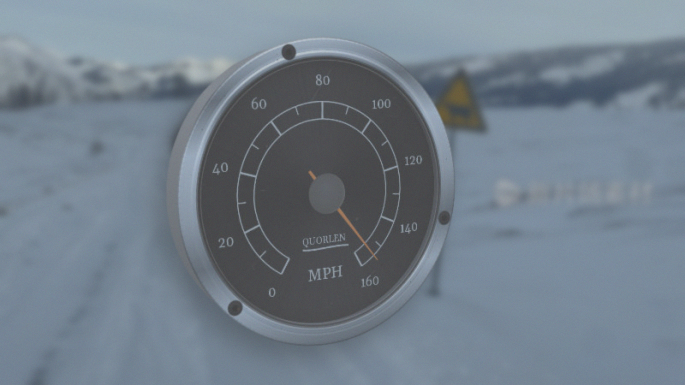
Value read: 155 mph
